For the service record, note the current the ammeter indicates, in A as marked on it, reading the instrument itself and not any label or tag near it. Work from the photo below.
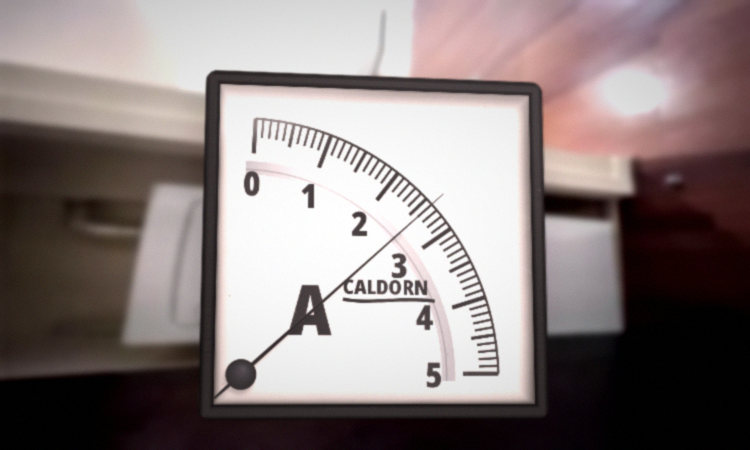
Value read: 2.6 A
